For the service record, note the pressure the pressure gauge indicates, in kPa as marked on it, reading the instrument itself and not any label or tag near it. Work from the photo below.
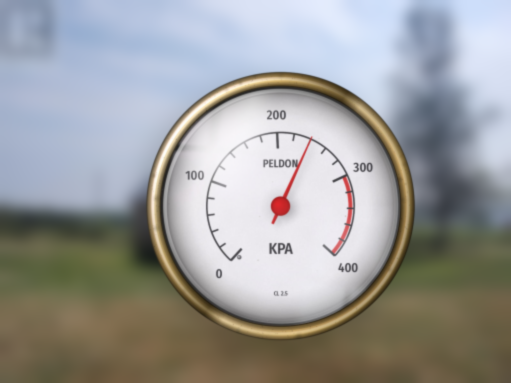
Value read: 240 kPa
